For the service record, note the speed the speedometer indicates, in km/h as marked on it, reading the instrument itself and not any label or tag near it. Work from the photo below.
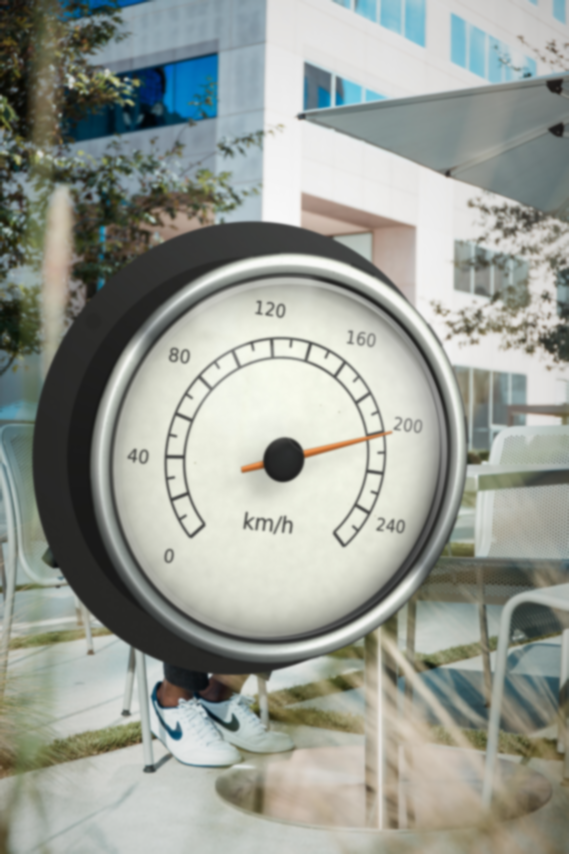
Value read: 200 km/h
